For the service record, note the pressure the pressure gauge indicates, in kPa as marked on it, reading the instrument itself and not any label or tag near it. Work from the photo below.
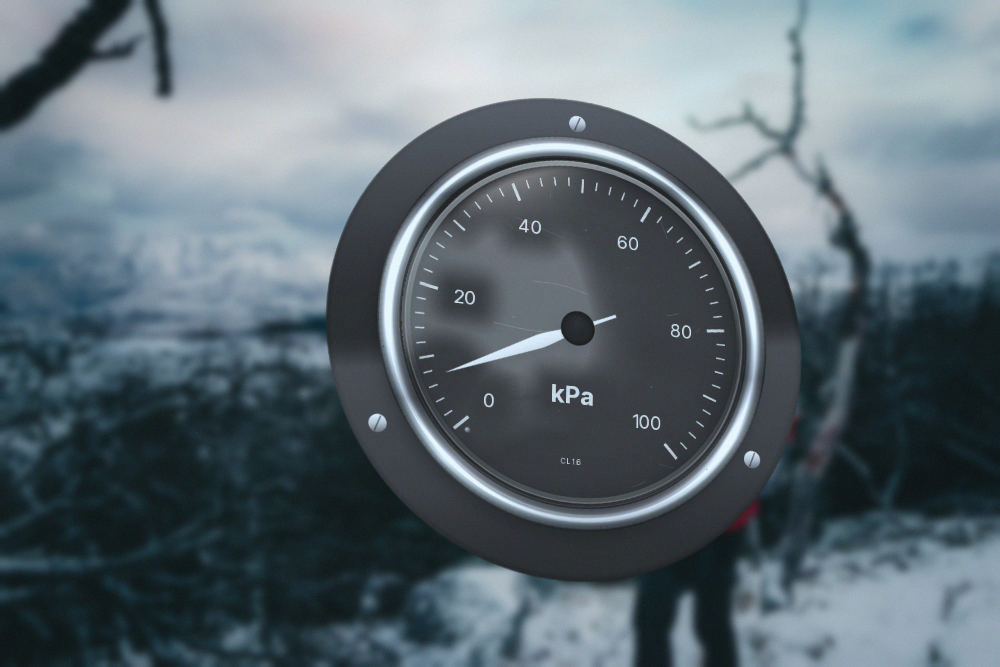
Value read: 7 kPa
